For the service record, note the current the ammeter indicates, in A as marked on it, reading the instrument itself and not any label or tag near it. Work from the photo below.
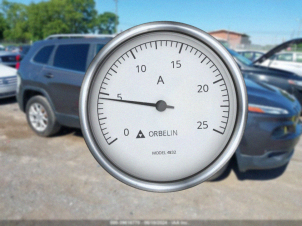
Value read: 4.5 A
